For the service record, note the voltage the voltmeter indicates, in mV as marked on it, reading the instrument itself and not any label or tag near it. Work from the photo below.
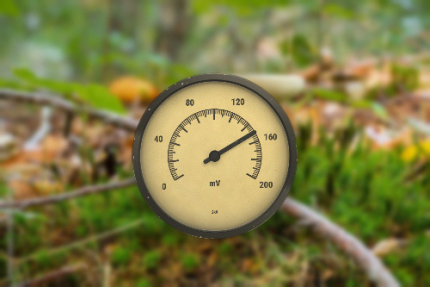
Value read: 150 mV
